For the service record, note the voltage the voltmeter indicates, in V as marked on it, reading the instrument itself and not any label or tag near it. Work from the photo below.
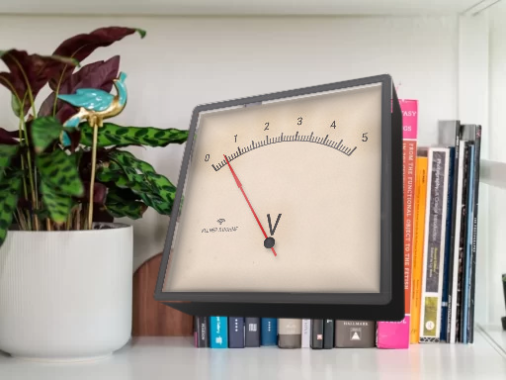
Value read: 0.5 V
